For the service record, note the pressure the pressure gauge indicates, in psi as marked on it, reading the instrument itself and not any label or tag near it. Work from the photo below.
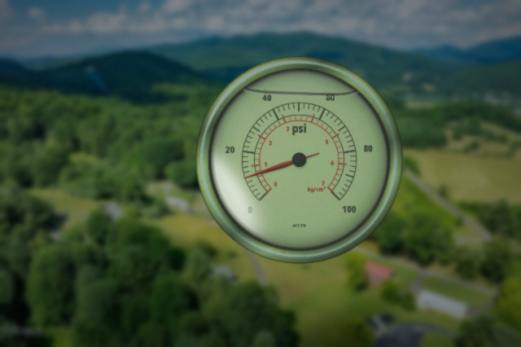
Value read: 10 psi
